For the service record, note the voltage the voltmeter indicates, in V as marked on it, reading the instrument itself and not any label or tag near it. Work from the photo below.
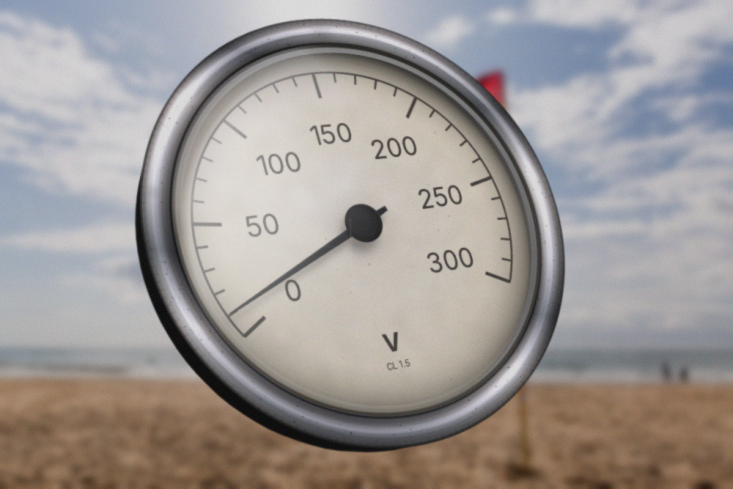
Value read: 10 V
